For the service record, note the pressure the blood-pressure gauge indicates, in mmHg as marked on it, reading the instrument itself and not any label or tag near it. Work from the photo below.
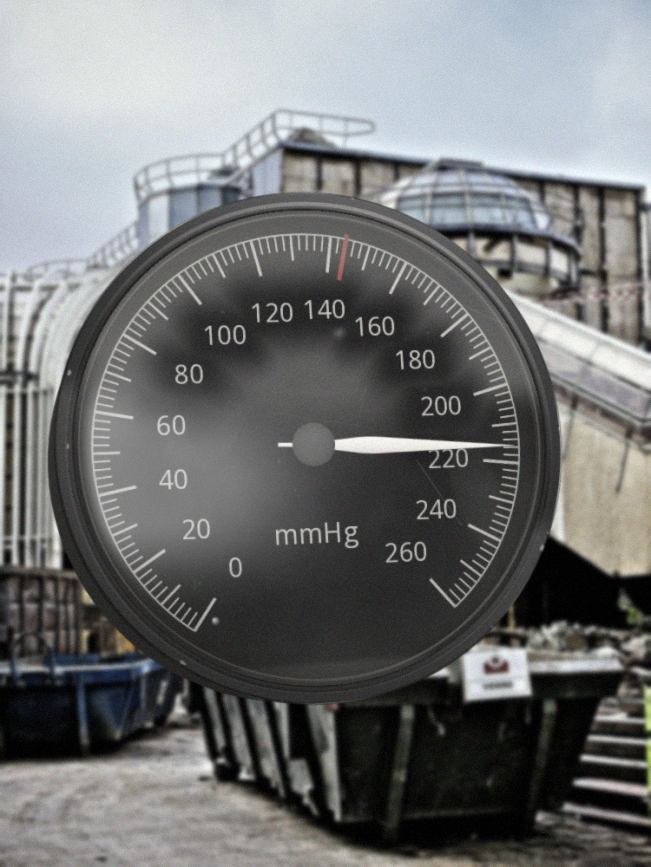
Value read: 216 mmHg
